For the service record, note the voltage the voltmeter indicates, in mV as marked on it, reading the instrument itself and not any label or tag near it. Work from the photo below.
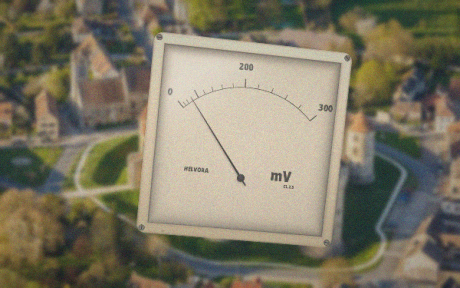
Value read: 80 mV
